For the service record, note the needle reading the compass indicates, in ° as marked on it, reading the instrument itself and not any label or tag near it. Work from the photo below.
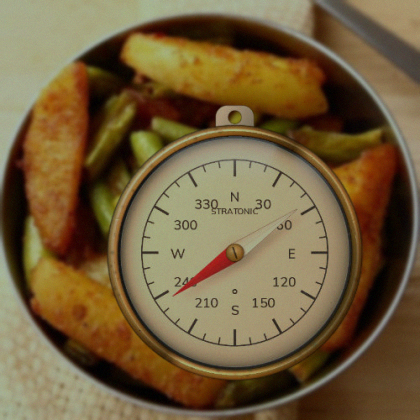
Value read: 235 °
